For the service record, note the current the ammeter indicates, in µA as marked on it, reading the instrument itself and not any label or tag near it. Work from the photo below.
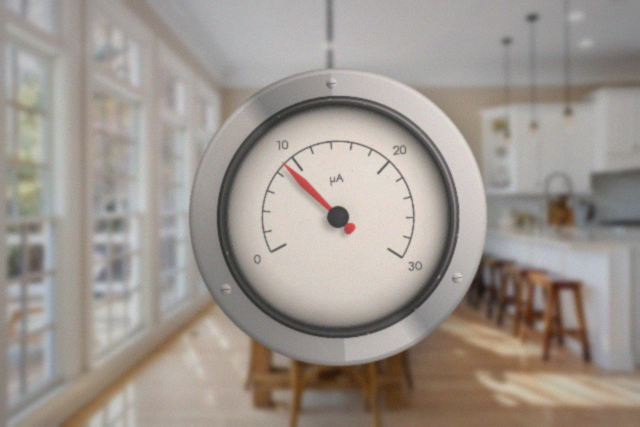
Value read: 9 µA
